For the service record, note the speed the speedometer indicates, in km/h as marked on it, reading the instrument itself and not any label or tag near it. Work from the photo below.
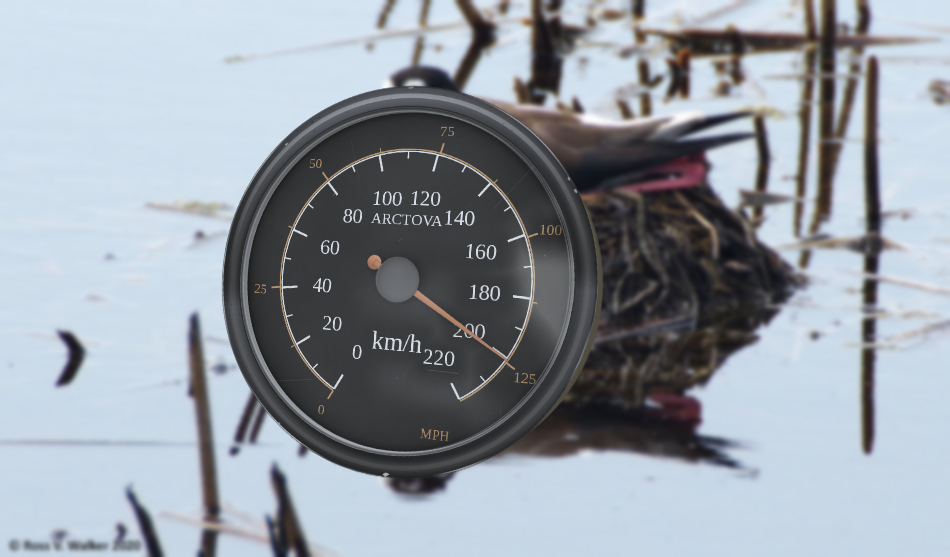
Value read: 200 km/h
